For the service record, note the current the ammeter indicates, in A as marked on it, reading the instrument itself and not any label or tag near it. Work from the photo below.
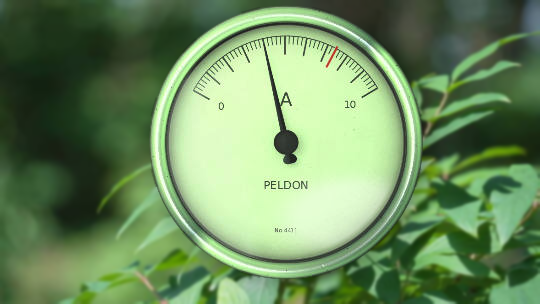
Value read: 4 A
